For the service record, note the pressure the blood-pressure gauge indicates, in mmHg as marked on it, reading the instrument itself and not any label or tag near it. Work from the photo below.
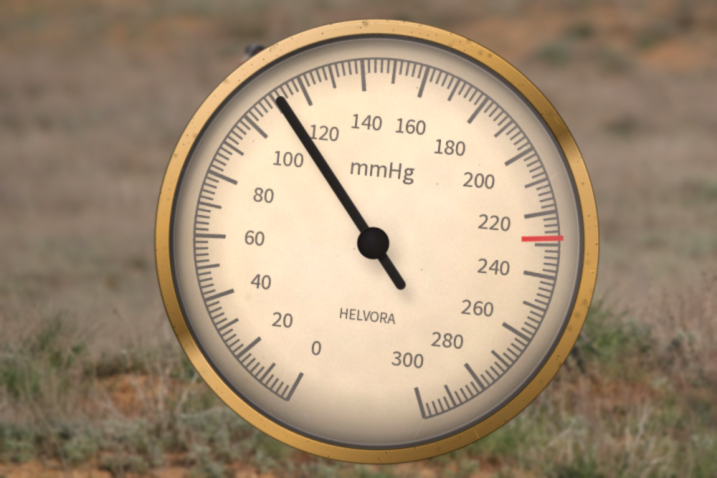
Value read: 112 mmHg
